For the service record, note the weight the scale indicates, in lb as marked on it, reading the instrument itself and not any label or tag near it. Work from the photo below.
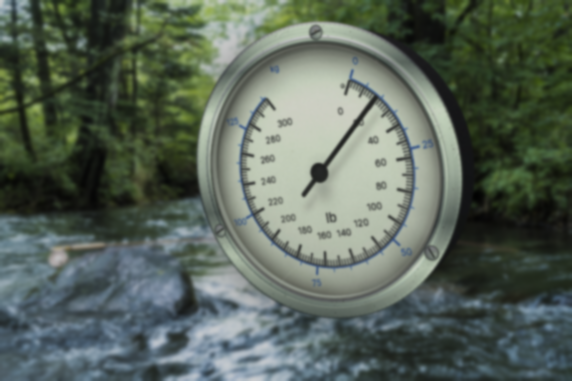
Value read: 20 lb
